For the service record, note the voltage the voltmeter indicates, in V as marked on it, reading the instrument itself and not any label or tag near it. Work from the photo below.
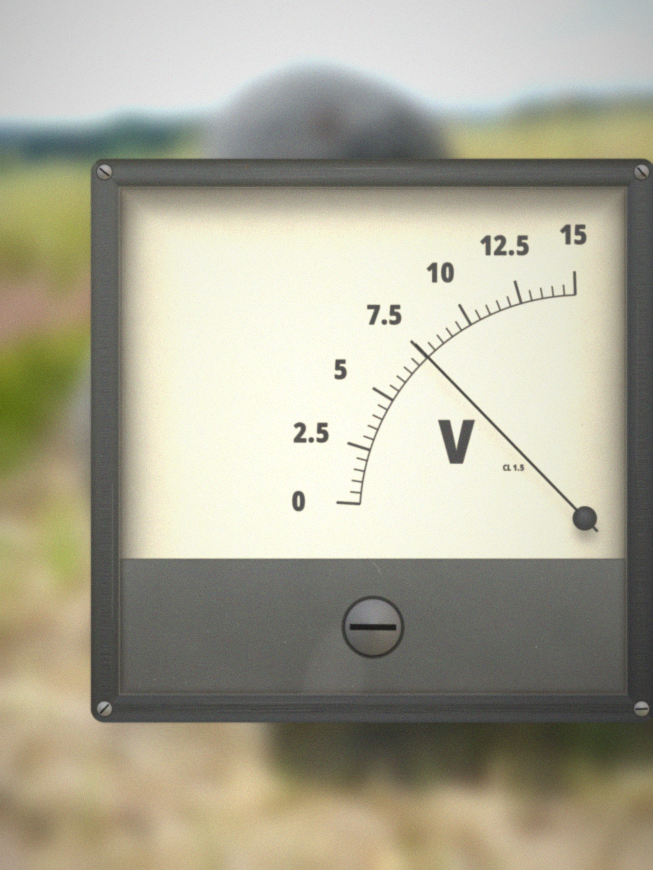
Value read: 7.5 V
